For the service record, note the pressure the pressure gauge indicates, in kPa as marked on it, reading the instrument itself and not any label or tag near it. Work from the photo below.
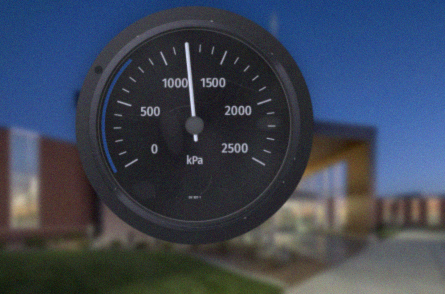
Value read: 1200 kPa
